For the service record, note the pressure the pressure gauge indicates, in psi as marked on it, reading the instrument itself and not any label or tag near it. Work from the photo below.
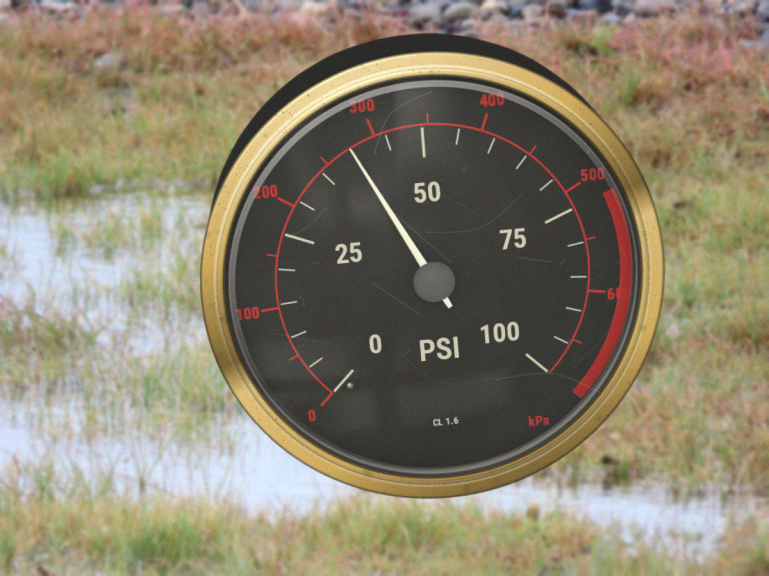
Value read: 40 psi
